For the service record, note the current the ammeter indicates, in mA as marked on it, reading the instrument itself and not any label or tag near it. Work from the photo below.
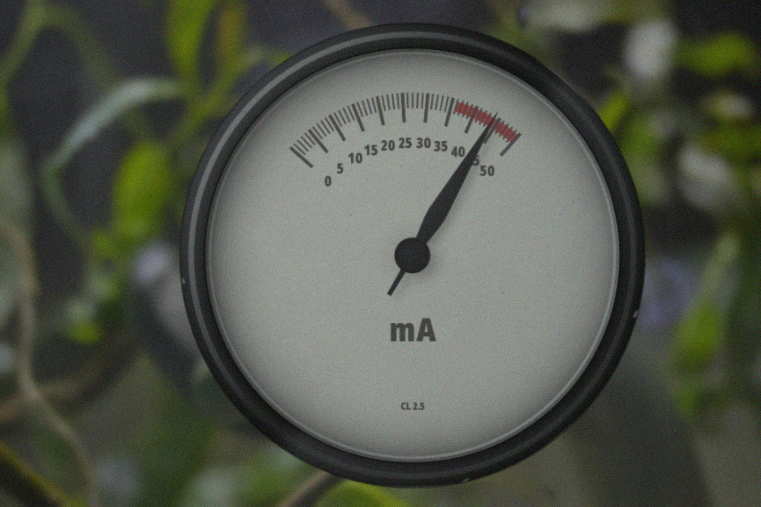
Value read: 44 mA
